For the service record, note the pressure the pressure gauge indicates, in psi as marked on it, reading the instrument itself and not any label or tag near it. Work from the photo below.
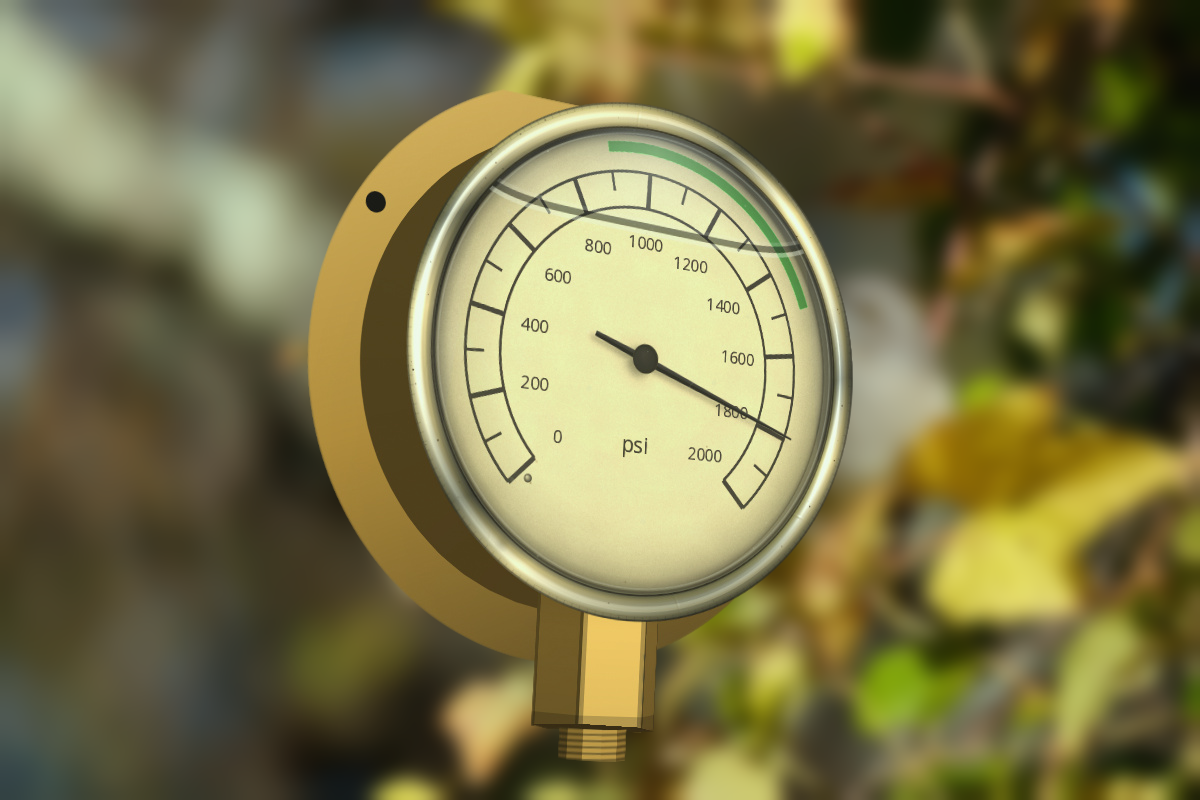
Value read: 1800 psi
